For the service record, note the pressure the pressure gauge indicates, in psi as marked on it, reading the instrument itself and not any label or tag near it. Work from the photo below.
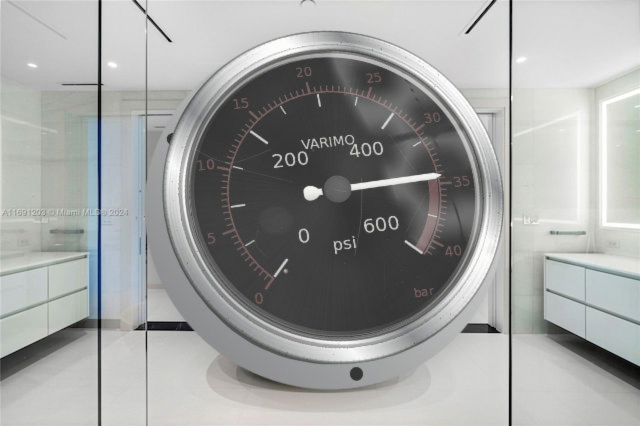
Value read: 500 psi
